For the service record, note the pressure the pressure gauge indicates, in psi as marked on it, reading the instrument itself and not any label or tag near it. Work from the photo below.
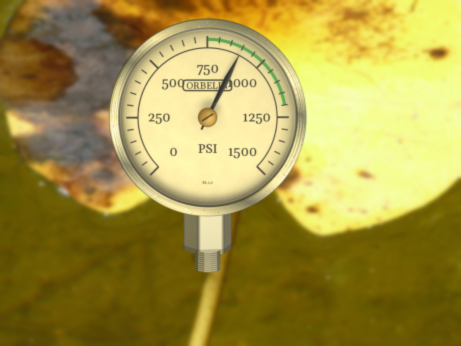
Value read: 900 psi
